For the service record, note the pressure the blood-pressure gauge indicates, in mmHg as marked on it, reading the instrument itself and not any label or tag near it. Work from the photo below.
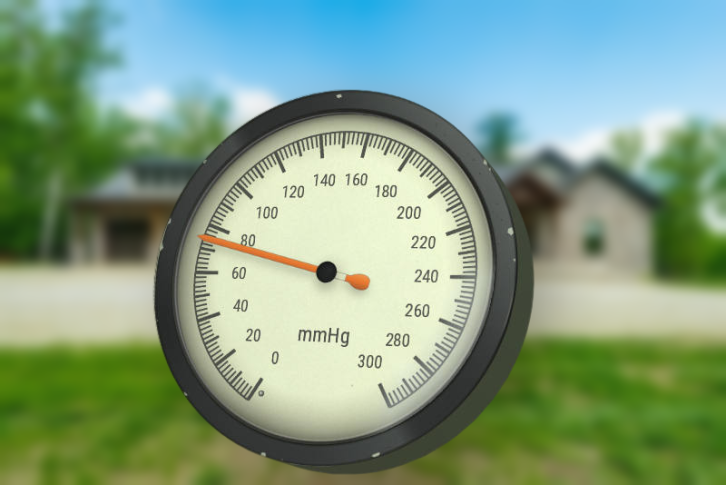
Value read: 74 mmHg
